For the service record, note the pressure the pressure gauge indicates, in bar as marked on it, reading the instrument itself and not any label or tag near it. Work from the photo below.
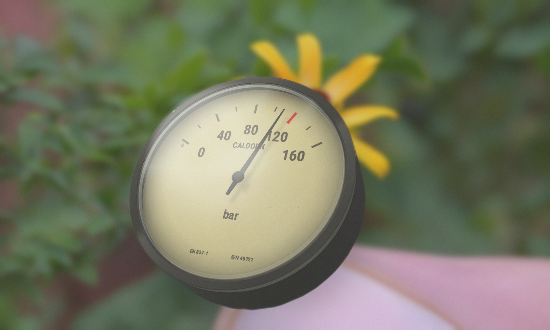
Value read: 110 bar
